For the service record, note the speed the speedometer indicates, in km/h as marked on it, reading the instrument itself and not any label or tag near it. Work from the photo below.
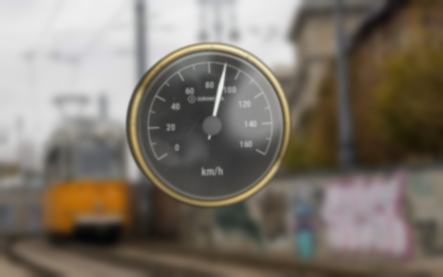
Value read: 90 km/h
